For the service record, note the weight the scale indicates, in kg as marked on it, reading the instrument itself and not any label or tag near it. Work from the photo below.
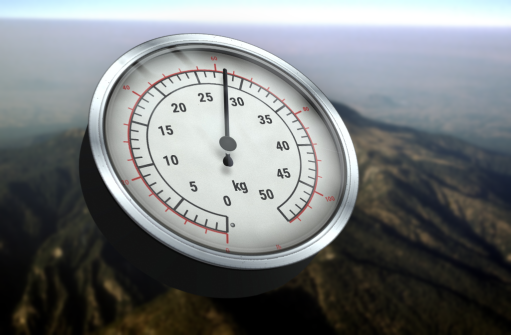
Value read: 28 kg
